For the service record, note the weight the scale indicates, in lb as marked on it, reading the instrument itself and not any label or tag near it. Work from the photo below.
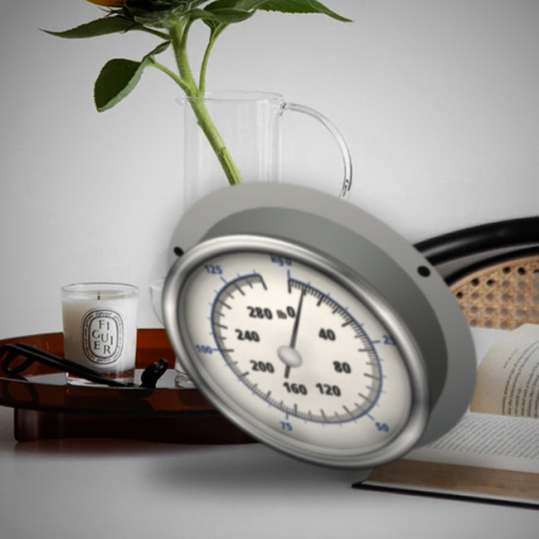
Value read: 10 lb
